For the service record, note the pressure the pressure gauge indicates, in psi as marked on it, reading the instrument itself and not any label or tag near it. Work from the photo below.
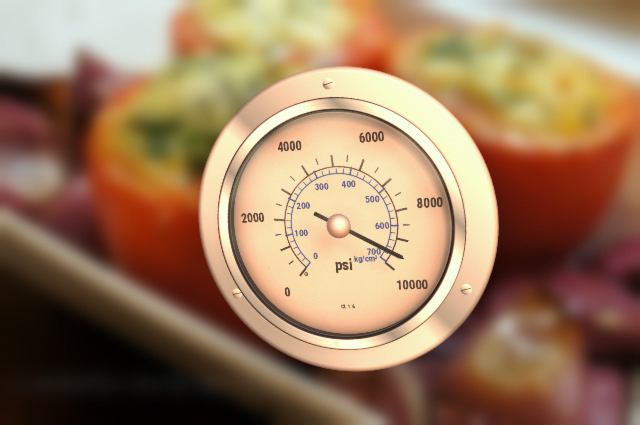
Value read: 9500 psi
